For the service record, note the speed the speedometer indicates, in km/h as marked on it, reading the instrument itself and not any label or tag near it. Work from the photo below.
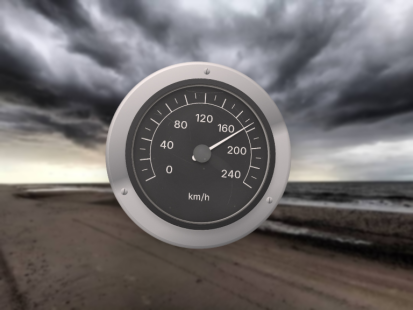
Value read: 175 km/h
